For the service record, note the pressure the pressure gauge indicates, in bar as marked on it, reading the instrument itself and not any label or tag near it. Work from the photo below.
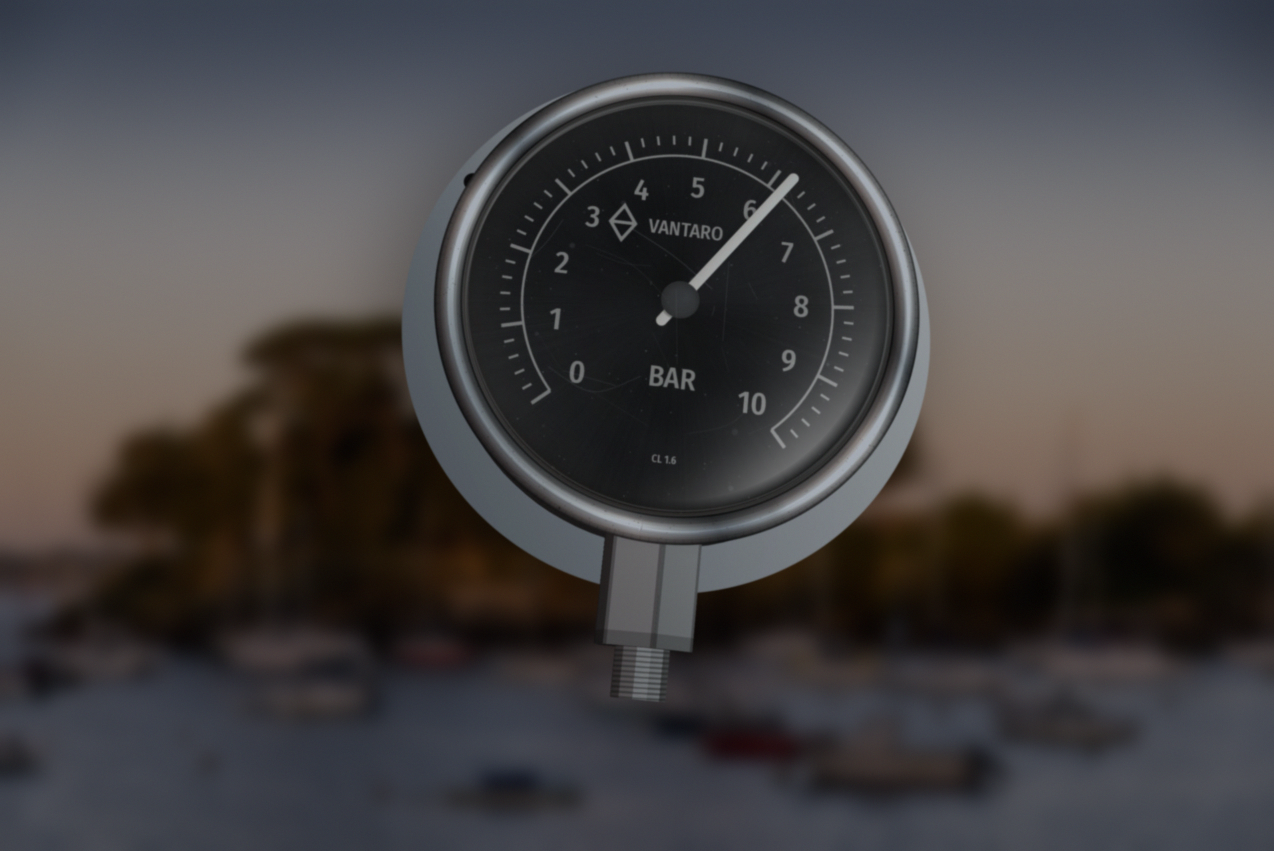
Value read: 6.2 bar
